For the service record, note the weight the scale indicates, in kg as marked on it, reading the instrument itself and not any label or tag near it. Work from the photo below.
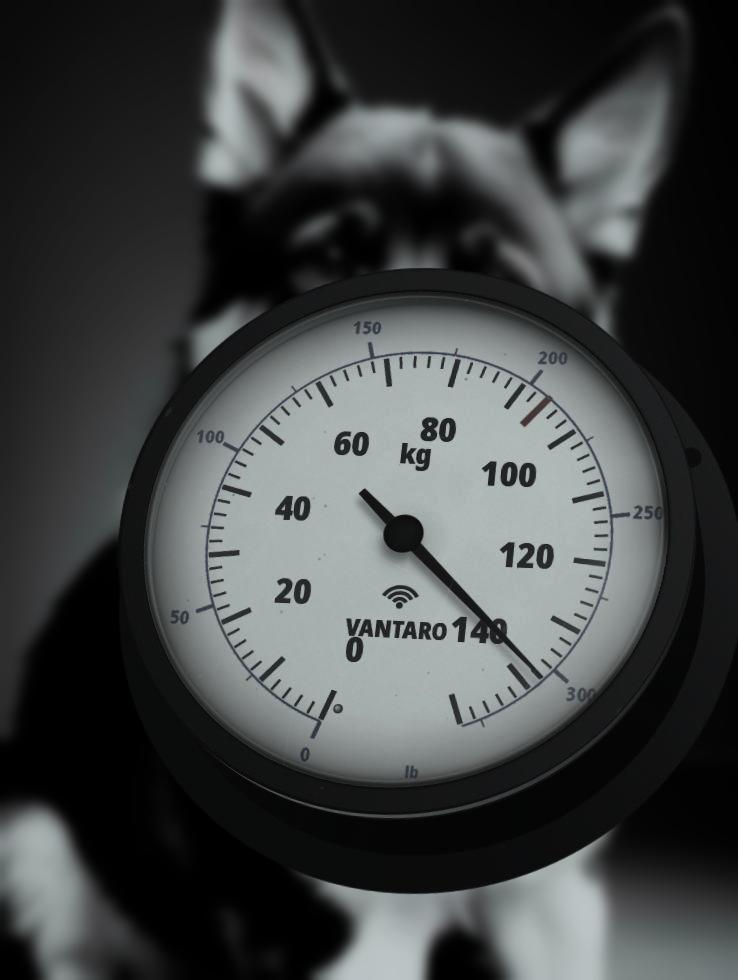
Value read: 138 kg
